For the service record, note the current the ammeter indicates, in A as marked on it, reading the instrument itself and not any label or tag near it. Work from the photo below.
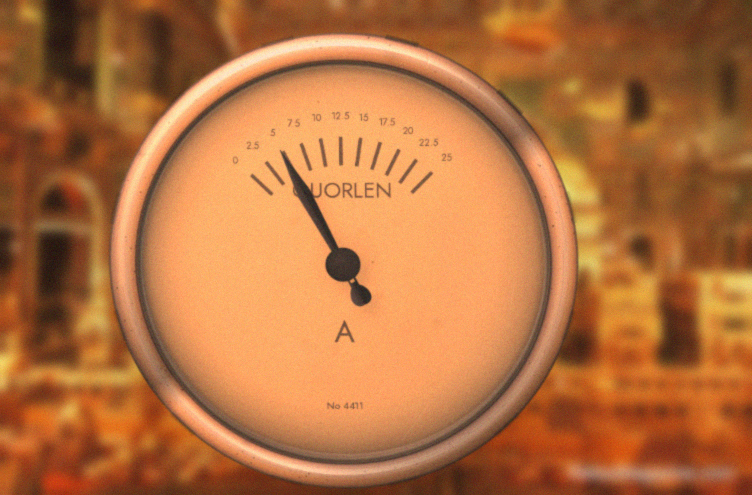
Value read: 5 A
